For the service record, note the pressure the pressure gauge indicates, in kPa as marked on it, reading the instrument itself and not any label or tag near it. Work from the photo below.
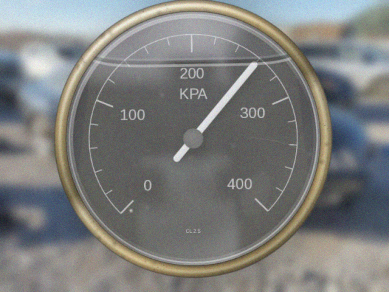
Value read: 260 kPa
